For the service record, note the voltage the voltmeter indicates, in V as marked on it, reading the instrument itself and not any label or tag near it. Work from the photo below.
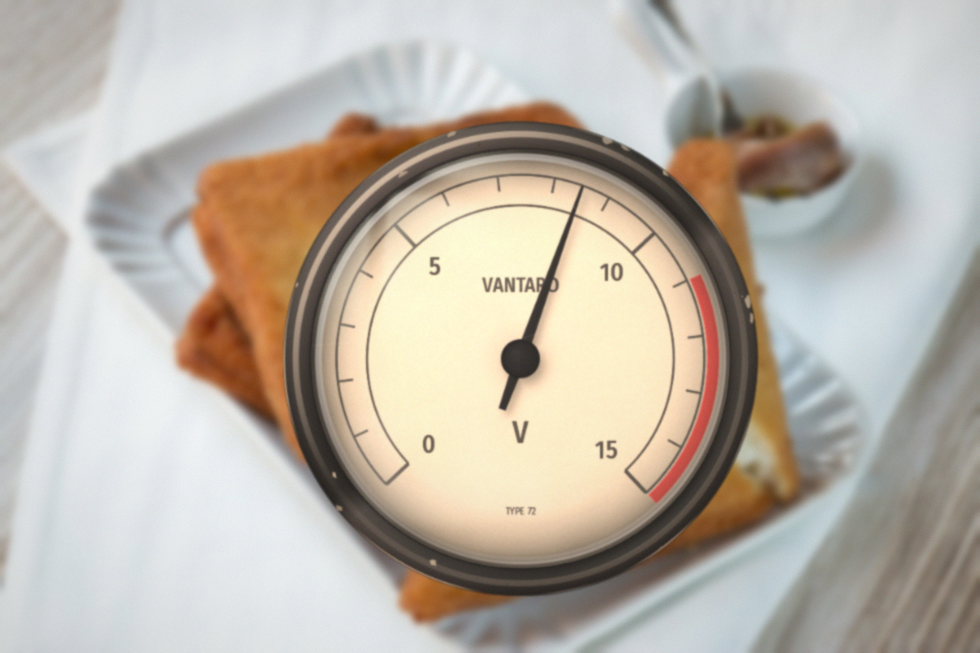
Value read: 8.5 V
